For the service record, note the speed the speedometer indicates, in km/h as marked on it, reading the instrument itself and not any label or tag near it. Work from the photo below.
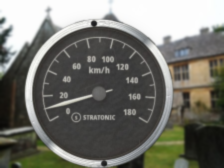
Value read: 10 km/h
